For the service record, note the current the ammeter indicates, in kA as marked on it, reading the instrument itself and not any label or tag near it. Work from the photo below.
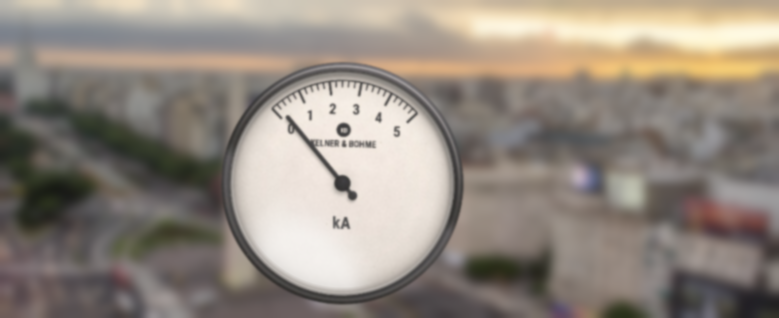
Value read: 0.2 kA
